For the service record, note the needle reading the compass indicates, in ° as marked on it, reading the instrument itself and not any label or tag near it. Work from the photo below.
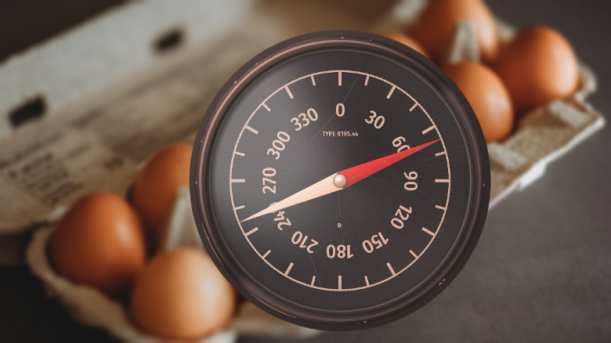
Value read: 67.5 °
